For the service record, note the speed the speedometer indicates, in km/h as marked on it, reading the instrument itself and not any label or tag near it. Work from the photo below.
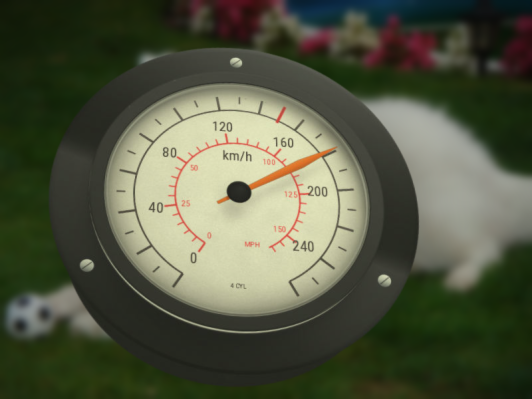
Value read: 180 km/h
